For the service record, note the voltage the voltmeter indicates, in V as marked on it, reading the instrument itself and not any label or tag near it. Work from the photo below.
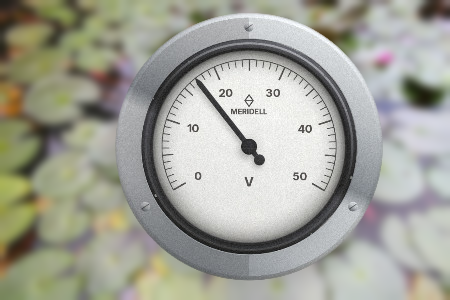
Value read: 17 V
